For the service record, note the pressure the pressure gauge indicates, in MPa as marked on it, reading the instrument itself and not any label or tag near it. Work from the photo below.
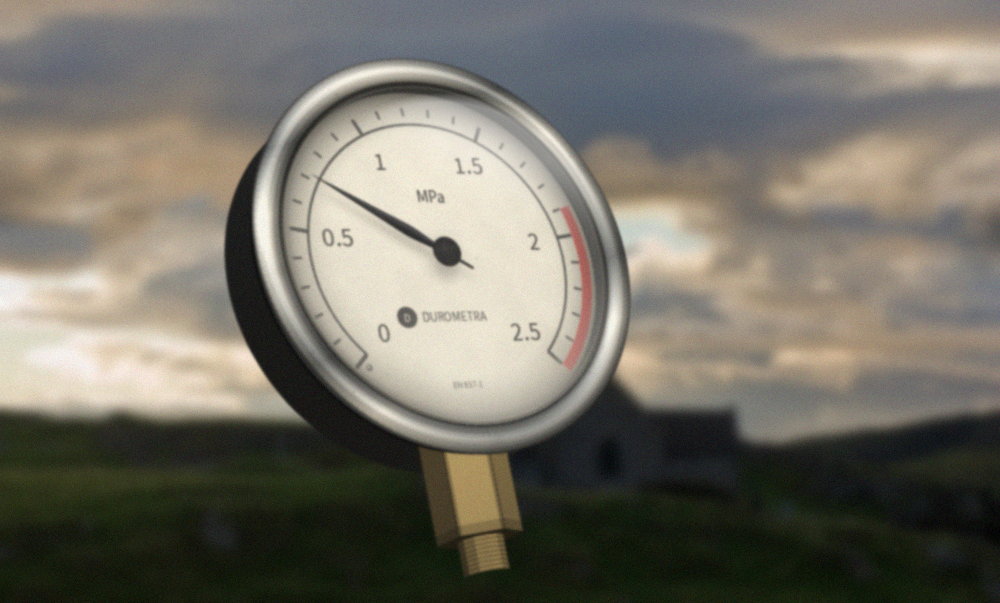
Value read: 0.7 MPa
